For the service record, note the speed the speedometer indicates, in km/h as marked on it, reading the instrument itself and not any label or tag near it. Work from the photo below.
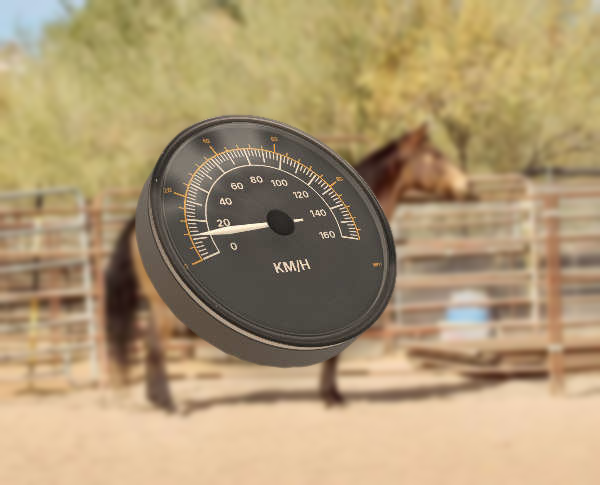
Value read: 10 km/h
